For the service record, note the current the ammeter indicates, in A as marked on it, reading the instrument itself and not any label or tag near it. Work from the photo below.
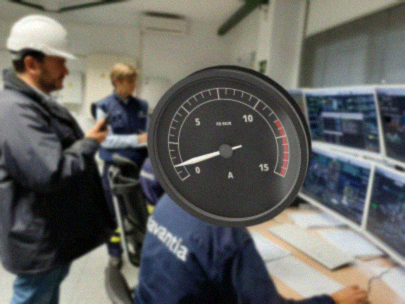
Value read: 1 A
